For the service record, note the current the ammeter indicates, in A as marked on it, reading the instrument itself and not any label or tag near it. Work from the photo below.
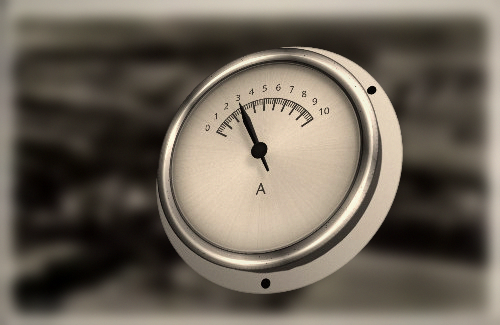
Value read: 3 A
